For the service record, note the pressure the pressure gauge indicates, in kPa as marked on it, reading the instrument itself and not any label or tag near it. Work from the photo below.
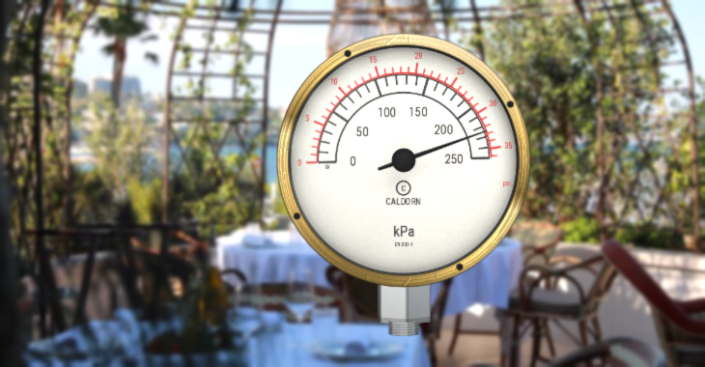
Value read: 225 kPa
